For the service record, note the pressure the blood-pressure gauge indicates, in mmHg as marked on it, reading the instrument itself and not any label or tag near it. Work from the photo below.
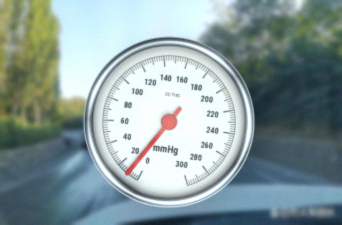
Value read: 10 mmHg
